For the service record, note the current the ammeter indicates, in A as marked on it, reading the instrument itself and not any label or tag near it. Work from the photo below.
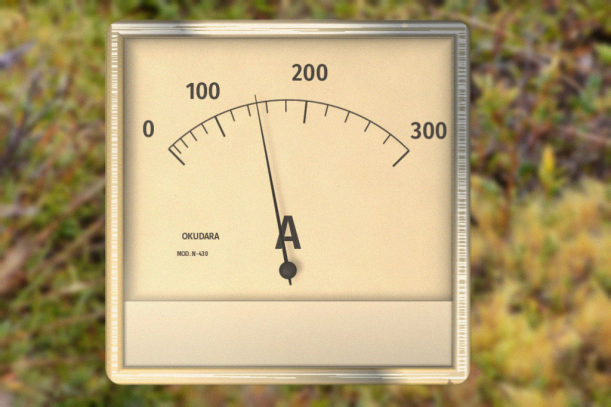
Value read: 150 A
